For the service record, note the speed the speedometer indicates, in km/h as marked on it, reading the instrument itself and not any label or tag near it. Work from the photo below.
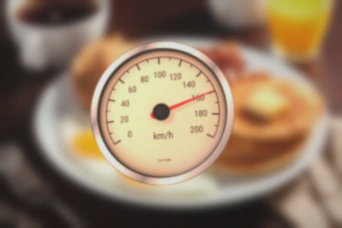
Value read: 160 km/h
